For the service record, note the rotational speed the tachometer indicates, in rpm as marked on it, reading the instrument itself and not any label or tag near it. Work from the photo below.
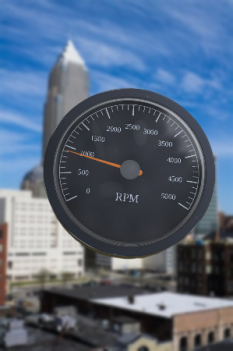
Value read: 900 rpm
